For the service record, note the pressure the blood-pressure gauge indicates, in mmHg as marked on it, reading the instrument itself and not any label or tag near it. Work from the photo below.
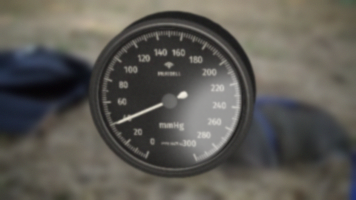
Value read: 40 mmHg
